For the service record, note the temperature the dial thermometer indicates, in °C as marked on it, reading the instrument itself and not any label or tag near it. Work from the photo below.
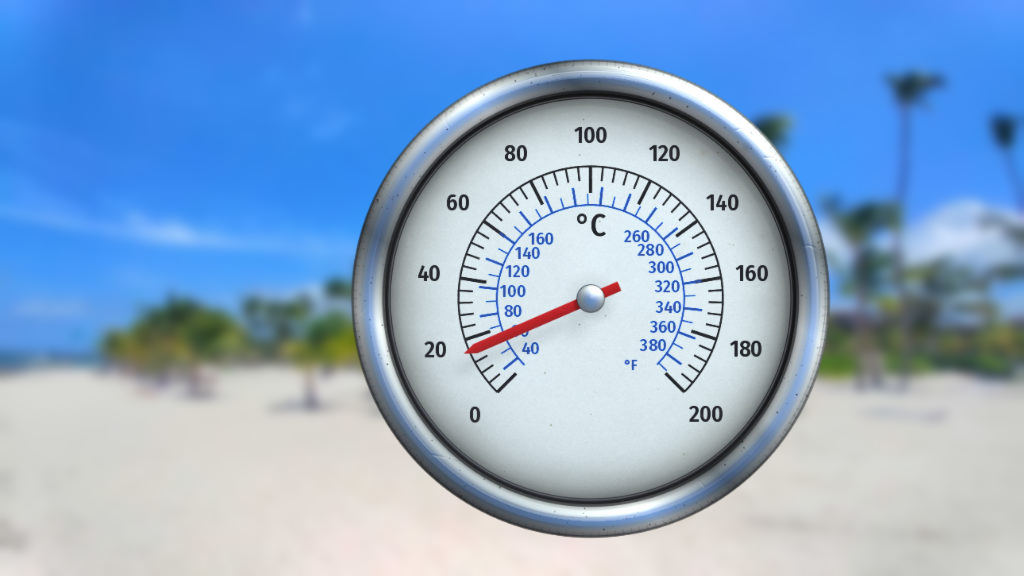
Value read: 16 °C
